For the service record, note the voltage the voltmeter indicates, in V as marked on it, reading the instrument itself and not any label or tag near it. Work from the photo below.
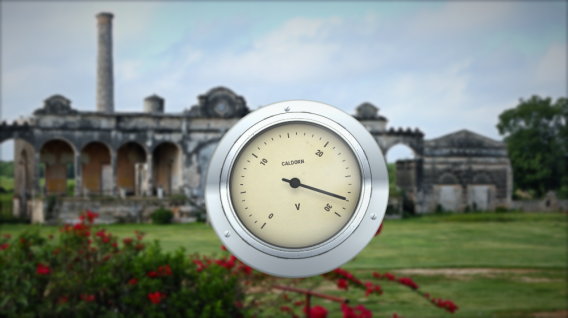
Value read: 28 V
